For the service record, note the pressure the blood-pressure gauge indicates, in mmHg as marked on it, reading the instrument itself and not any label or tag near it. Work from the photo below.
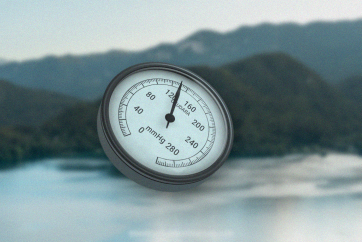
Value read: 130 mmHg
